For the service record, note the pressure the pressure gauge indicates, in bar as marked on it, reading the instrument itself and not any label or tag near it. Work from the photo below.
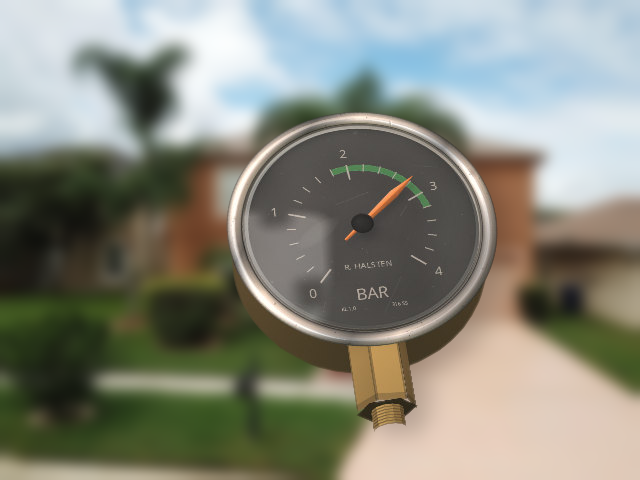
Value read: 2.8 bar
